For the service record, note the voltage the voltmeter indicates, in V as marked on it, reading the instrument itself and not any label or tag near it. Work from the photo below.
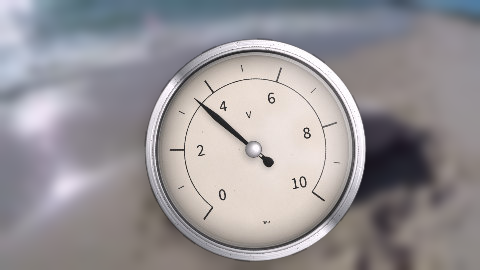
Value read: 3.5 V
